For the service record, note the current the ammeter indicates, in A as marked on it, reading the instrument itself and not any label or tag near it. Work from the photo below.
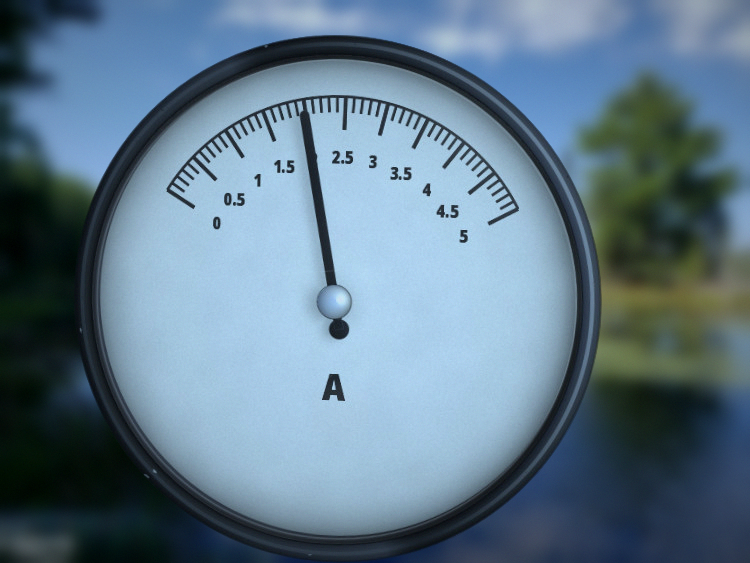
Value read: 2 A
